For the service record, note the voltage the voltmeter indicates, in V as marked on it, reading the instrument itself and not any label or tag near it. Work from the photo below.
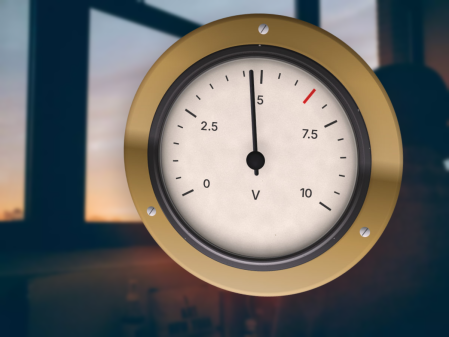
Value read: 4.75 V
